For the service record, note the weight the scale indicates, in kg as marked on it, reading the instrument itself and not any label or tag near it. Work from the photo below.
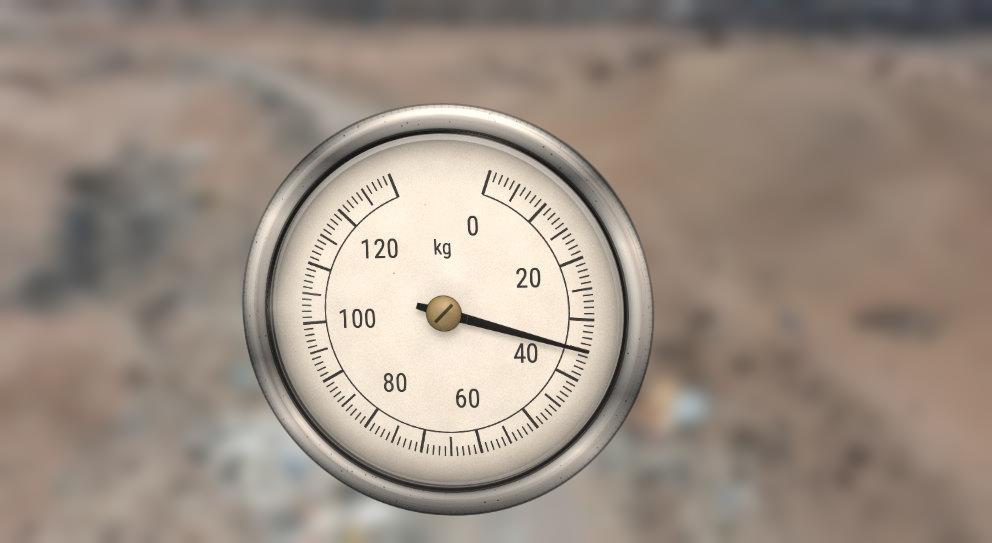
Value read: 35 kg
